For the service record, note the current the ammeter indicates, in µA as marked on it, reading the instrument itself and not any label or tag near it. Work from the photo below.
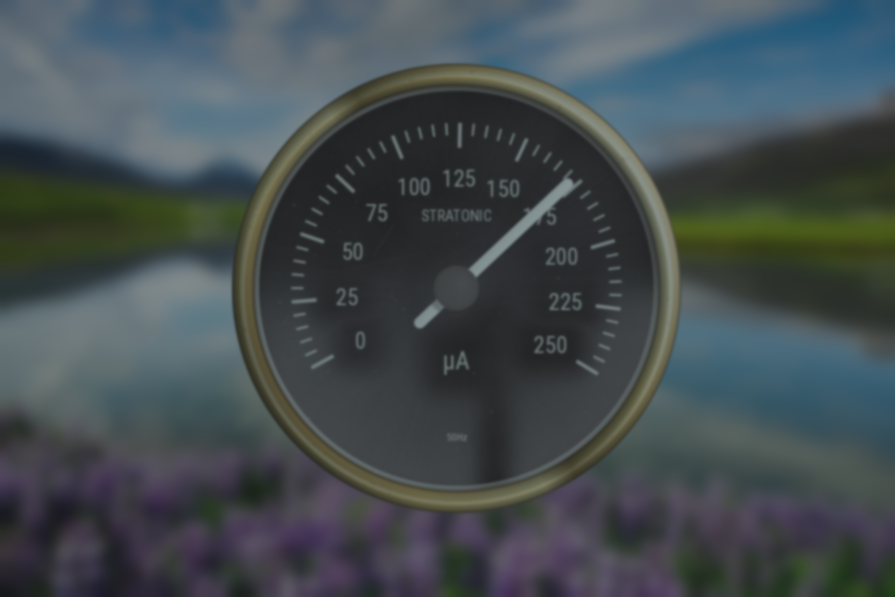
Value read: 172.5 µA
